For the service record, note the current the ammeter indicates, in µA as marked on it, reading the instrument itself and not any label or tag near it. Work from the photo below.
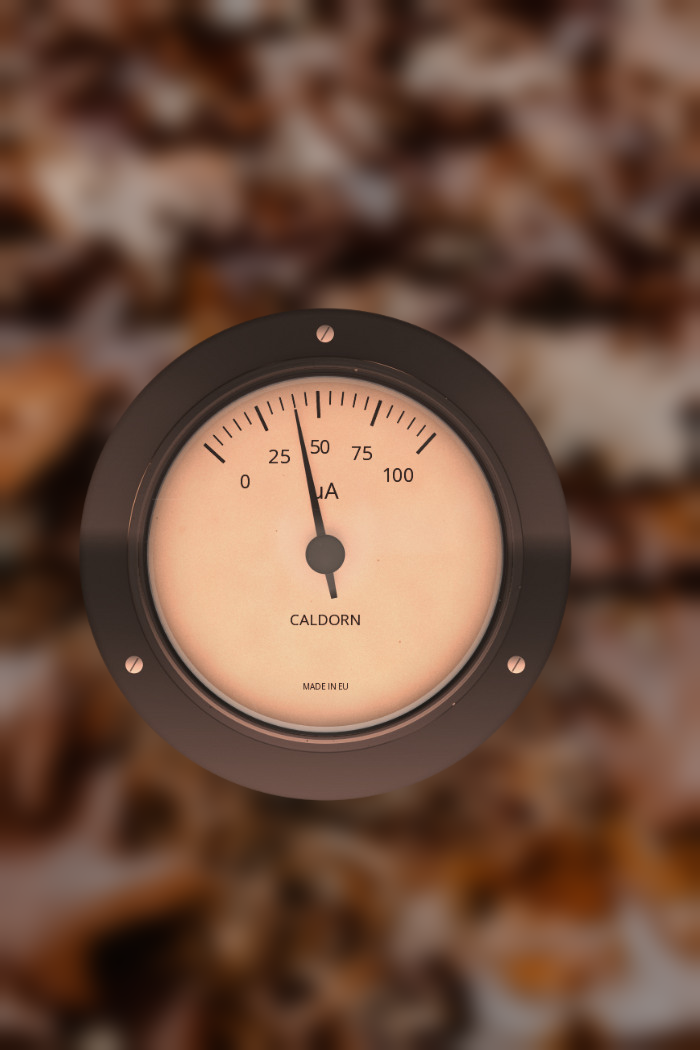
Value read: 40 µA
